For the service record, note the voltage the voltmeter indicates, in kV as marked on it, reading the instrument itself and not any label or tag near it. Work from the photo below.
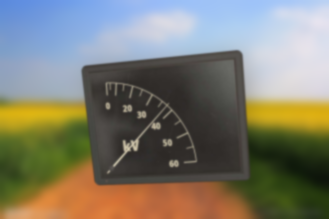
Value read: 37.5 kV
